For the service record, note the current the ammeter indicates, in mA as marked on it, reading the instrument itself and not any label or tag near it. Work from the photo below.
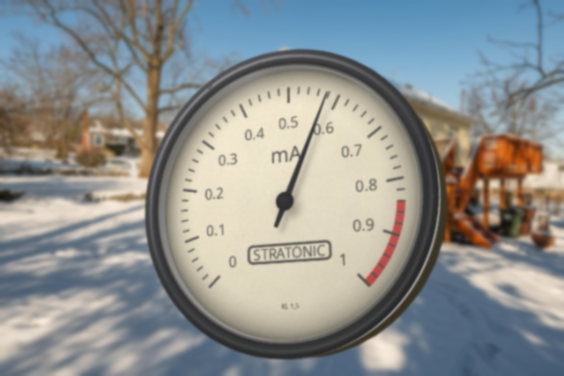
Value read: 0.58 mA
